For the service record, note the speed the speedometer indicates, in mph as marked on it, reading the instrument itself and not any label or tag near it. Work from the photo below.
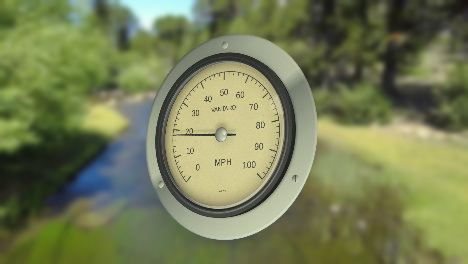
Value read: 18 mph
